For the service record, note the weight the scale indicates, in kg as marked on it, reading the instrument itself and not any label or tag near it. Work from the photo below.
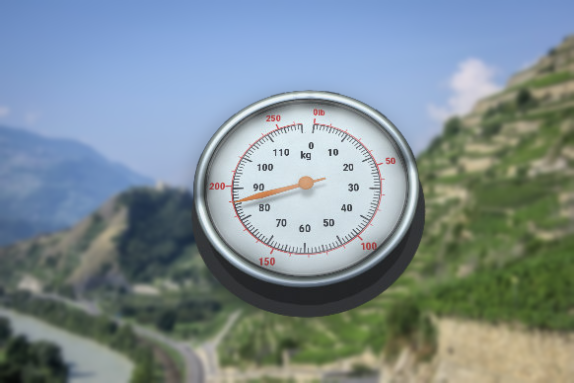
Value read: 85 kg
